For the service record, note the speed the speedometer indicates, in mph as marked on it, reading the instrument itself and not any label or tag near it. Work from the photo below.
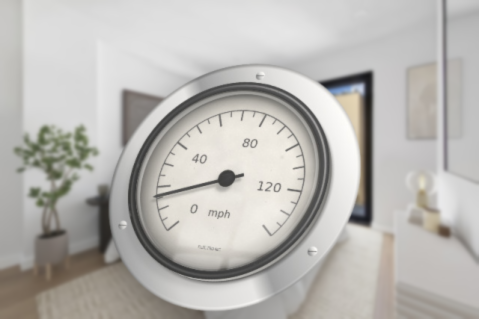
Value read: 15 mph
